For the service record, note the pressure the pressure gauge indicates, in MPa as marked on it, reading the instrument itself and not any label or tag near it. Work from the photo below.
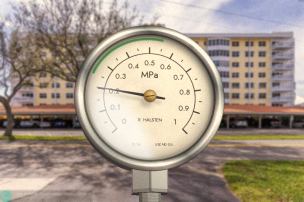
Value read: 0.2 MPa
